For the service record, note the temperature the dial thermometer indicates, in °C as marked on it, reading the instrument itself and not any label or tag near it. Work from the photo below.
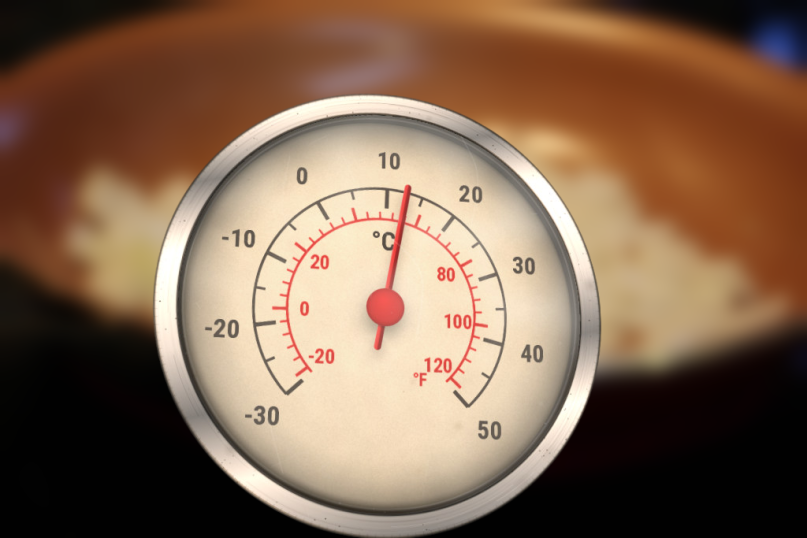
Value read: 12.5 °C
